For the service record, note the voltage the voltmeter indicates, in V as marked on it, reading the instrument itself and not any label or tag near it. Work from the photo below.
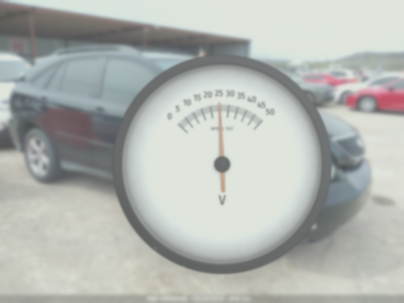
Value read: 25 V
